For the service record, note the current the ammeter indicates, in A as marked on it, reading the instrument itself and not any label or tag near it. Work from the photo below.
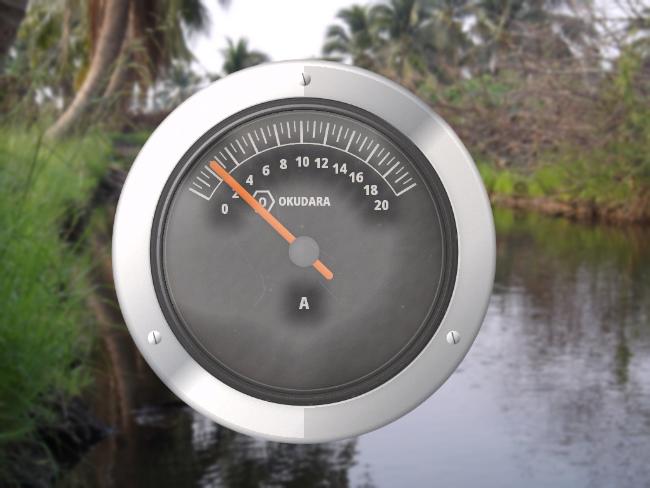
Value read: 2.5 A
